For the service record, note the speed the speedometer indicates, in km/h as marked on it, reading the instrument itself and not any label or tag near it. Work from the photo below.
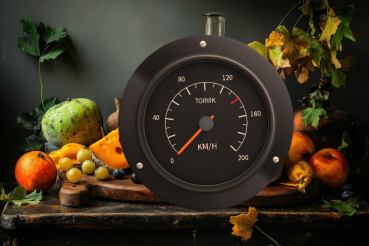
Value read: 0 km/h
